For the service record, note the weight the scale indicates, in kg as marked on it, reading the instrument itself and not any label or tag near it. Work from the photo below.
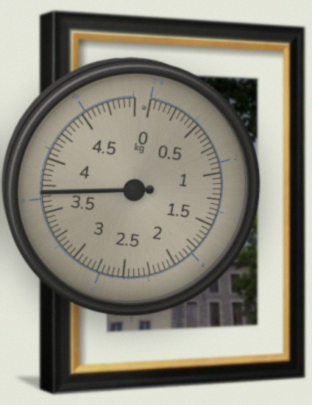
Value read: 3.7 kg
